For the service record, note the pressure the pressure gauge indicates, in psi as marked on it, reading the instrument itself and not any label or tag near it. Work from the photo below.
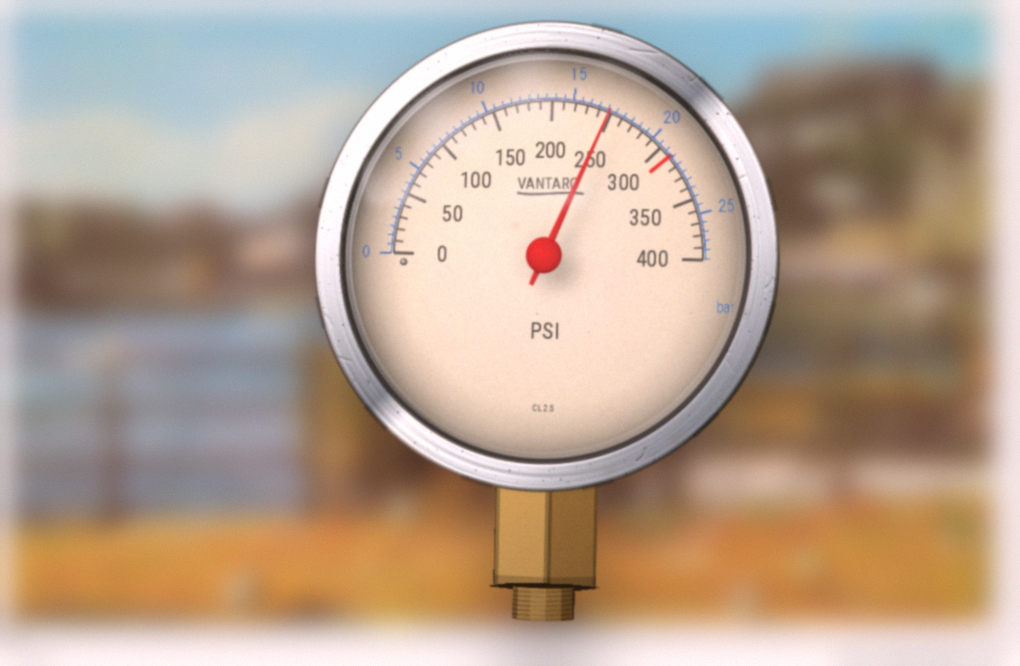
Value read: 250 psi
